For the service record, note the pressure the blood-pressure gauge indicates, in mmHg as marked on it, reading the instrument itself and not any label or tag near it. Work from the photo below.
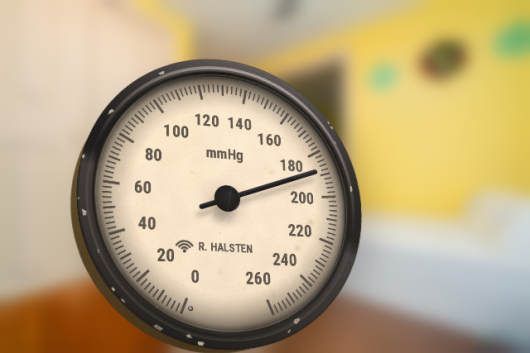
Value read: 188 mmHg
